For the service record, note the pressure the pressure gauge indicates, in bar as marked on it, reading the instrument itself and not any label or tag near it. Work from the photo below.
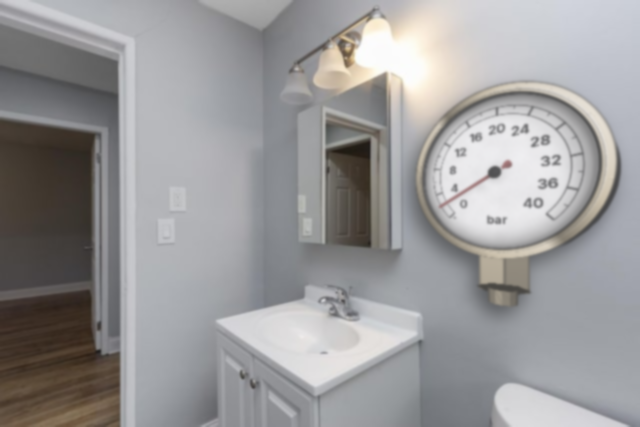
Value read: 2 bar
